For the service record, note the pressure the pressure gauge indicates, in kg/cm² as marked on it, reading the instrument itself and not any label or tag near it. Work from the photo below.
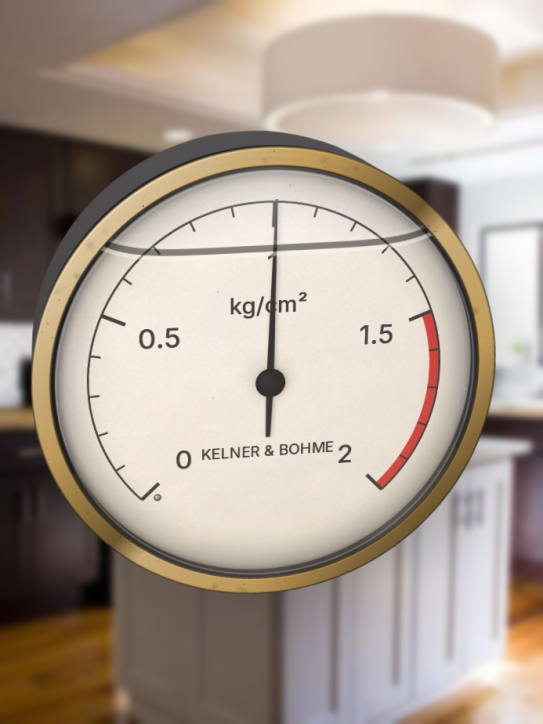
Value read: 1 kg/cm²
